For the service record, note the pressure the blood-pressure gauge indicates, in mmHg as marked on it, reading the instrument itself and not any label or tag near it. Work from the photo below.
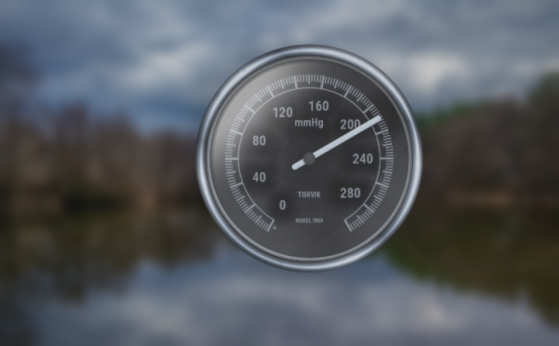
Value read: 210 mmHg
